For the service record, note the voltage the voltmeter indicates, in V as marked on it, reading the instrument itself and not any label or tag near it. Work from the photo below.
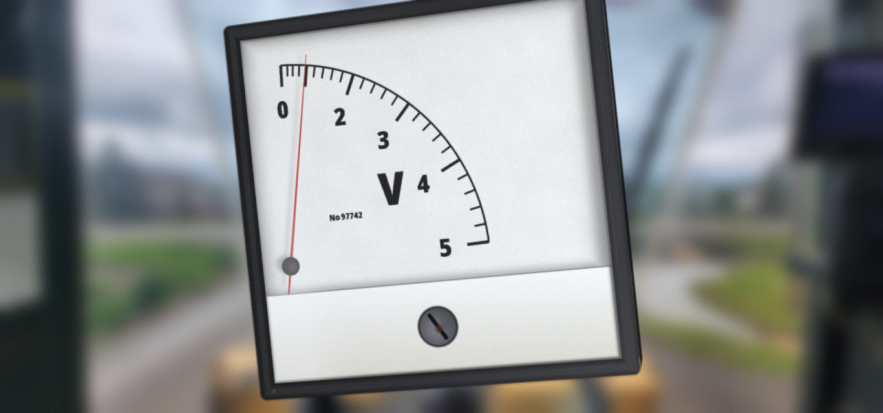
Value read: 1 V
